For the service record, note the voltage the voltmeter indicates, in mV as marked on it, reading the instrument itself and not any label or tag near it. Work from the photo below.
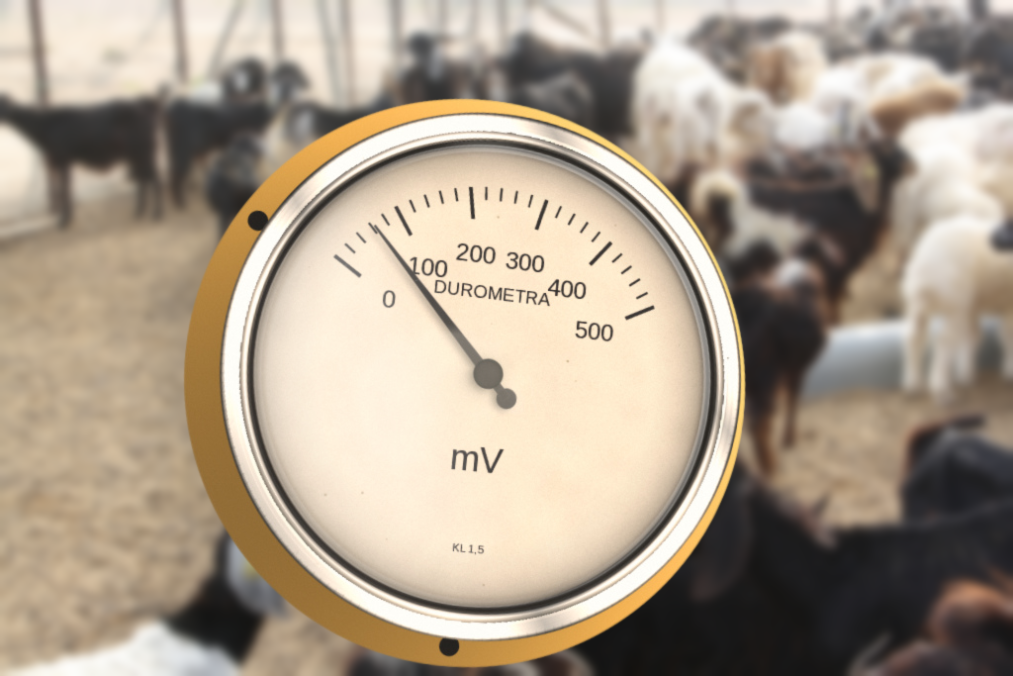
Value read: 60 mV
